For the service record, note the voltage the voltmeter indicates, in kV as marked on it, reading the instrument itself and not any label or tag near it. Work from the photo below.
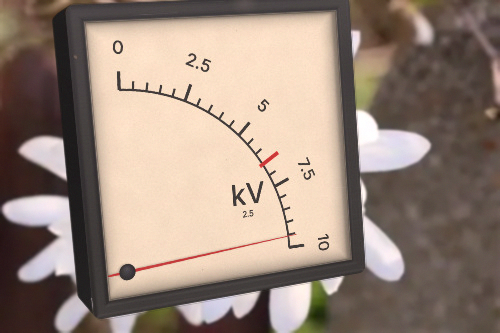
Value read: 9.5 kV
